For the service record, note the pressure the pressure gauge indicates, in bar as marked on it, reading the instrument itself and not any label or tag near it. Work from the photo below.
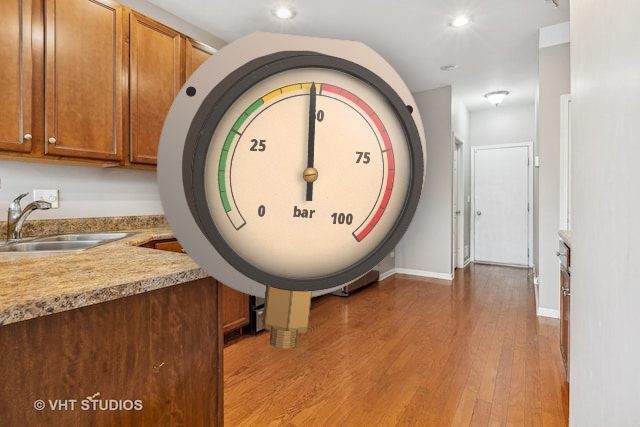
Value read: 47.5 bar
